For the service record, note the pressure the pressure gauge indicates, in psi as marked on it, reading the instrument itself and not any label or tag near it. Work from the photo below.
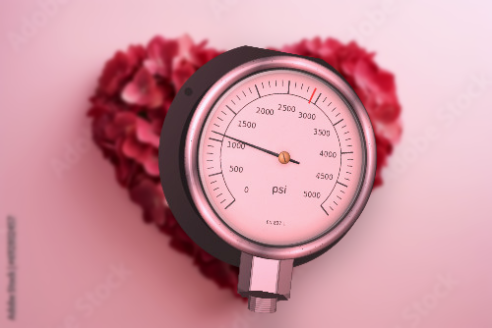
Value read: 1100 psi
